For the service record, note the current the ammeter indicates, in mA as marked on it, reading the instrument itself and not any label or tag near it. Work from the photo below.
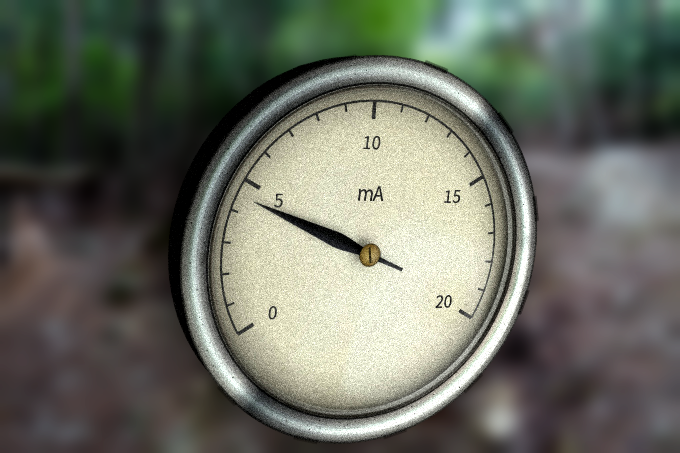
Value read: 4.5 mA
